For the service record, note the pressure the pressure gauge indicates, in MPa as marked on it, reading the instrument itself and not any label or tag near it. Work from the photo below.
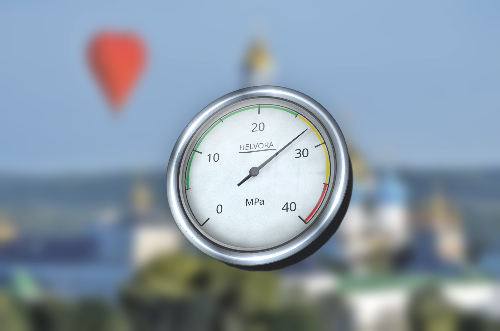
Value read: 27.5 MPa
